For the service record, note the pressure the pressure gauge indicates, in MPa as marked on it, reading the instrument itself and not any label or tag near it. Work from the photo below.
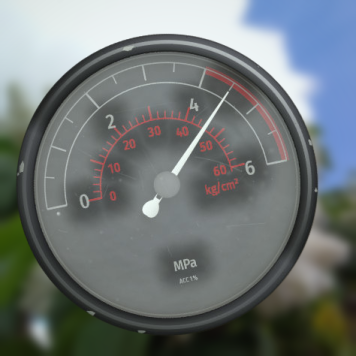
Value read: 4.5 MPa
